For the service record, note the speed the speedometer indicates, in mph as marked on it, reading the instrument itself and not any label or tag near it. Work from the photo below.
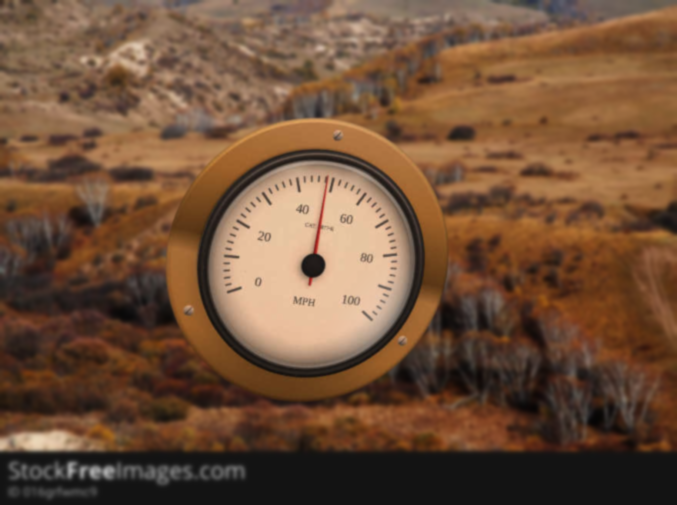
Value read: 48 mph
